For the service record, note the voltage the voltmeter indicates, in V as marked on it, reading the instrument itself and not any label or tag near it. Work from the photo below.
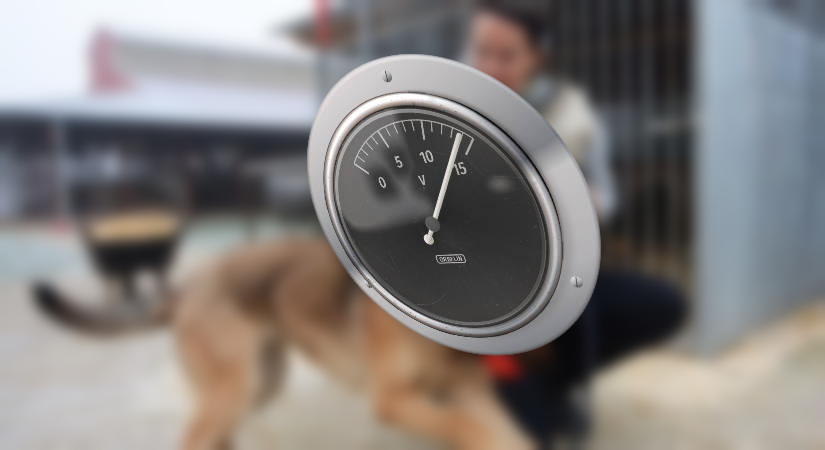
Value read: 14 V
